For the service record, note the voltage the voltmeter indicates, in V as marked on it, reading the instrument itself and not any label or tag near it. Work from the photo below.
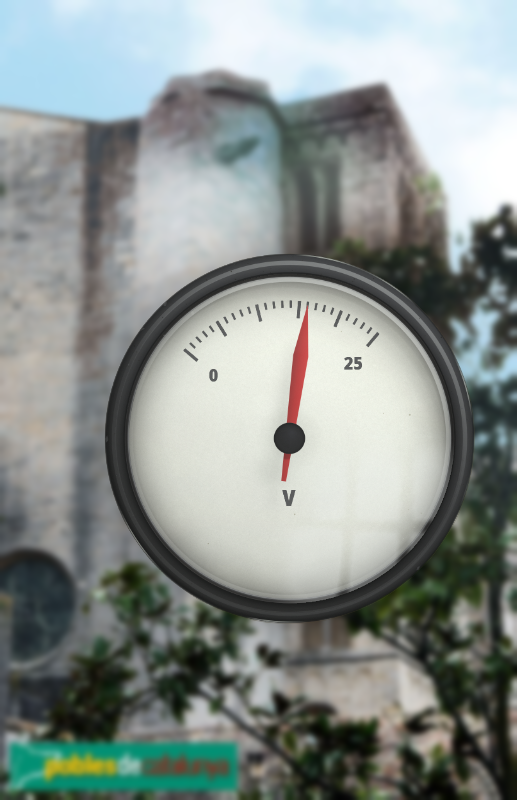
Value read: 16 V
